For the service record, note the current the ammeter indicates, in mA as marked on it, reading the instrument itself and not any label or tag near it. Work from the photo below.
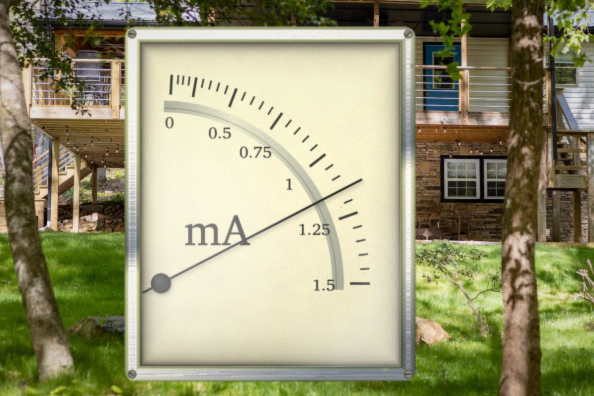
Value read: 1.15 mA
